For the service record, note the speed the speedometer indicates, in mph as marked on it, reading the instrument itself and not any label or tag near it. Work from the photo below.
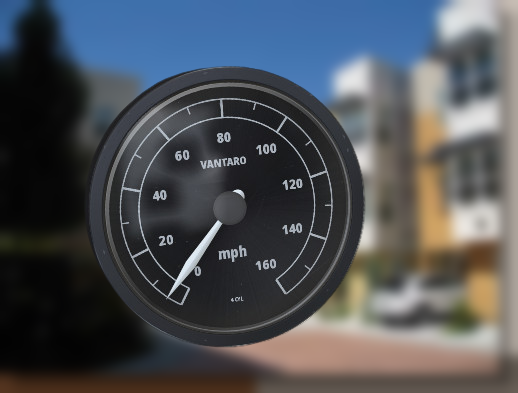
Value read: 5 mph
